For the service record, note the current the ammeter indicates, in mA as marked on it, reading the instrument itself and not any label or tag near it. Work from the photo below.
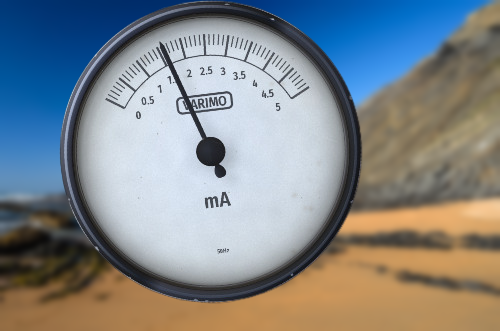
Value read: 1.6 mA
